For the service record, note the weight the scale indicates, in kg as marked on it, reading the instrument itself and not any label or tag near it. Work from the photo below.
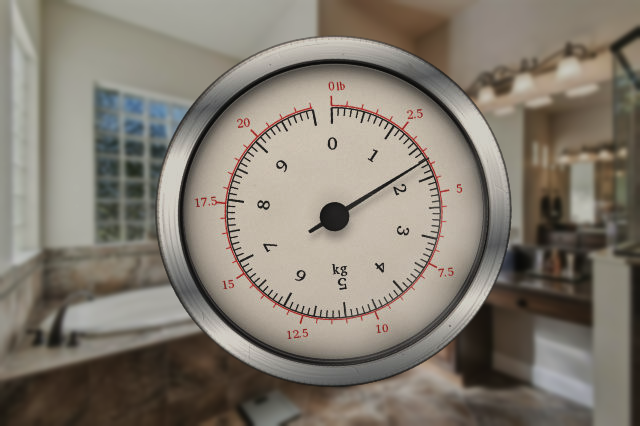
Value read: 1.7 kg
